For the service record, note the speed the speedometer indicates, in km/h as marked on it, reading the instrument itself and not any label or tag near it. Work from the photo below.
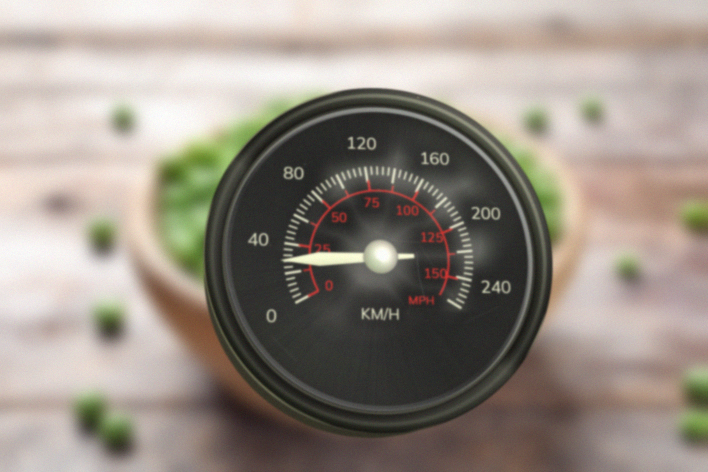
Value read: 28 km/h
